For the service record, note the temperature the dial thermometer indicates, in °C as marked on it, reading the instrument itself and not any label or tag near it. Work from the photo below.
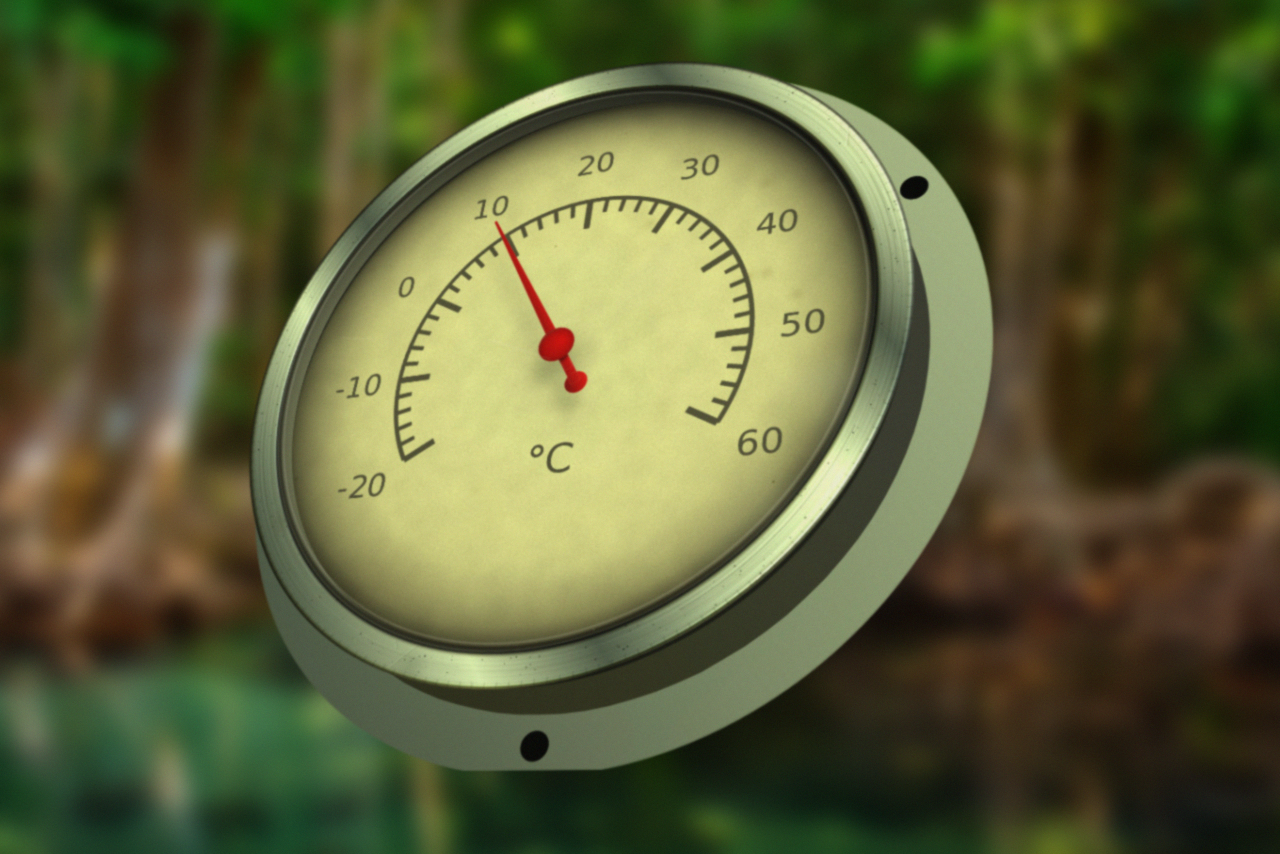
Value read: 10 °C
